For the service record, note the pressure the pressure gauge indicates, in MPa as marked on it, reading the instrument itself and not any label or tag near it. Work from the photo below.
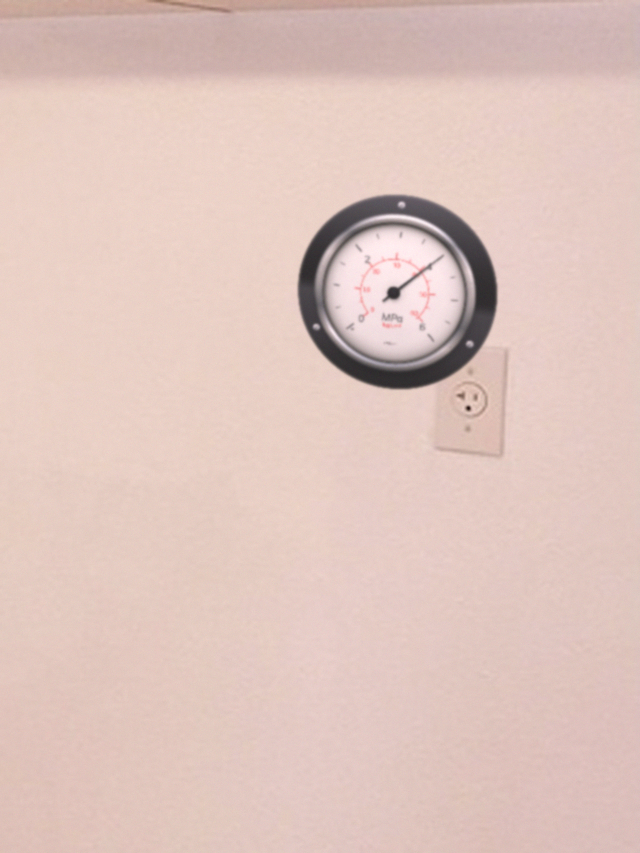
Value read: 4 MPa
